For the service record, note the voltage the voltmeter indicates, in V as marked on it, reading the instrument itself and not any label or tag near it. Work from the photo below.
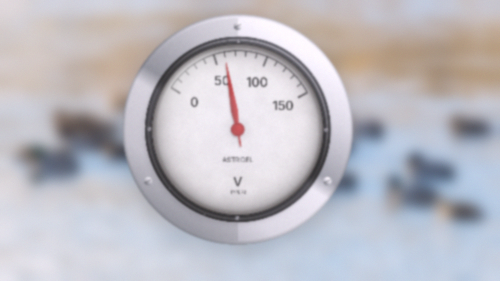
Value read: 60 V
